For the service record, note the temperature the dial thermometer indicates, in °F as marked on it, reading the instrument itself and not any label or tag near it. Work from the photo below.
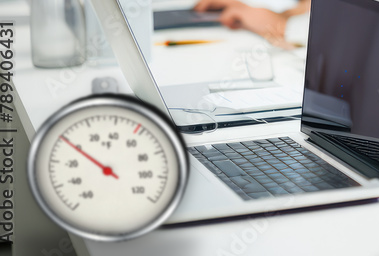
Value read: 0 °F
